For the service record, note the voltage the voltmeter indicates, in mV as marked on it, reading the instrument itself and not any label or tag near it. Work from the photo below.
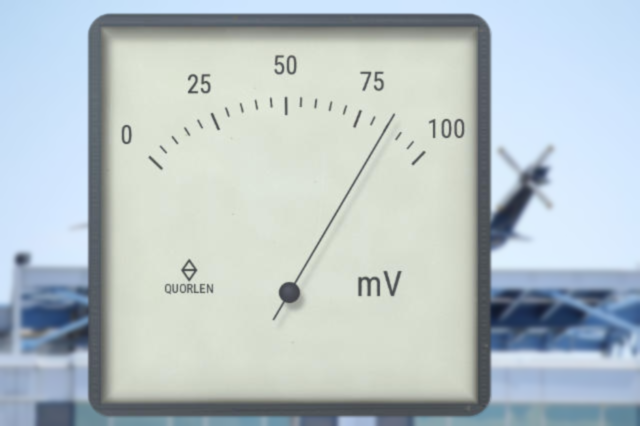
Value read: 85 mV
